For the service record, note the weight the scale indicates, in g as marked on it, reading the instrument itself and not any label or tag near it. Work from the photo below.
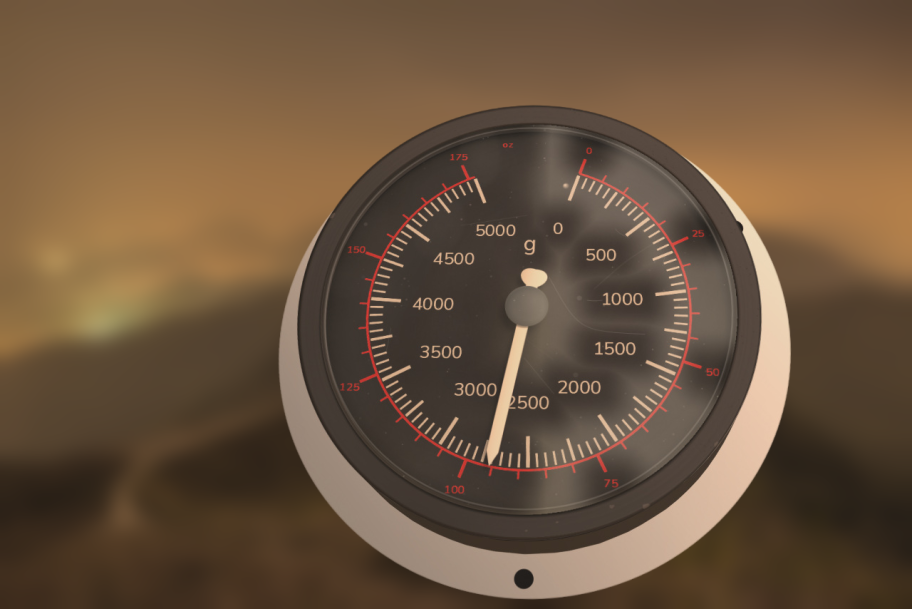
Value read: 2700 g
